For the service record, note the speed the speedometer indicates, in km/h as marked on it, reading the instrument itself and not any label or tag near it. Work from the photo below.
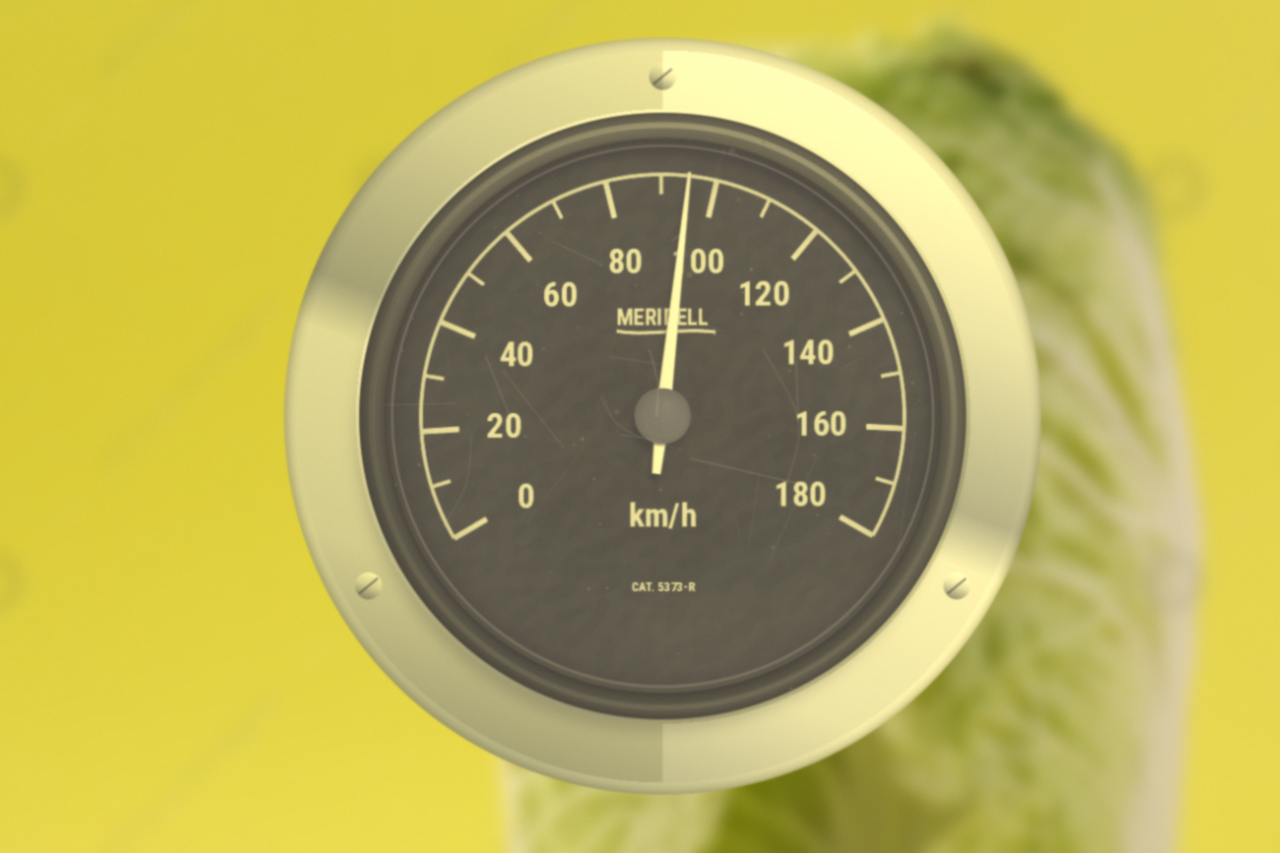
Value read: 95 km/h
